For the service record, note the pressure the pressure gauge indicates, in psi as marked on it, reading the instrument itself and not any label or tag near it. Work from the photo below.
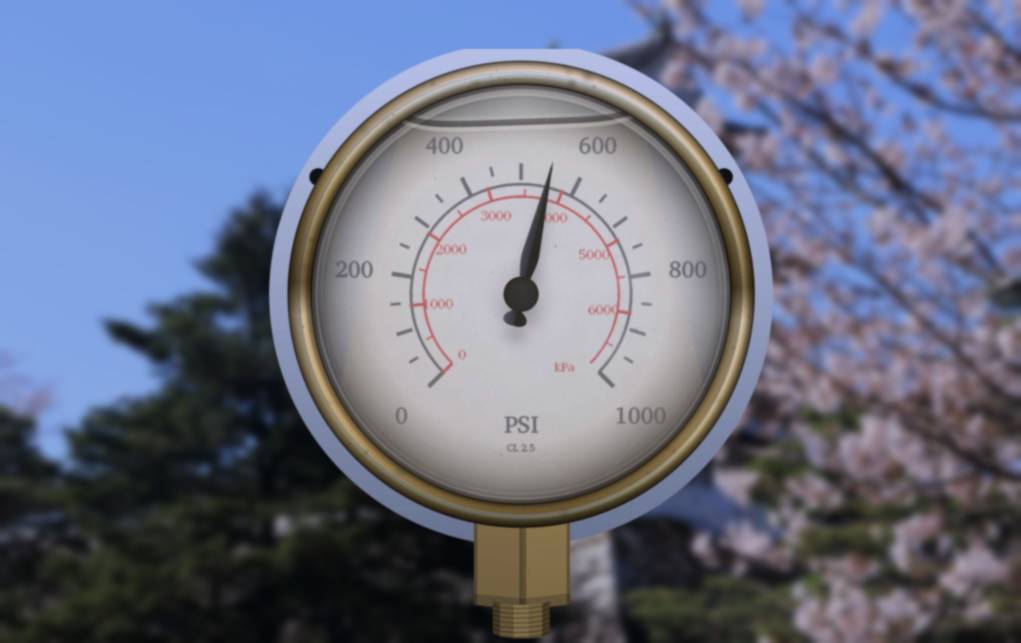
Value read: 550 psi
